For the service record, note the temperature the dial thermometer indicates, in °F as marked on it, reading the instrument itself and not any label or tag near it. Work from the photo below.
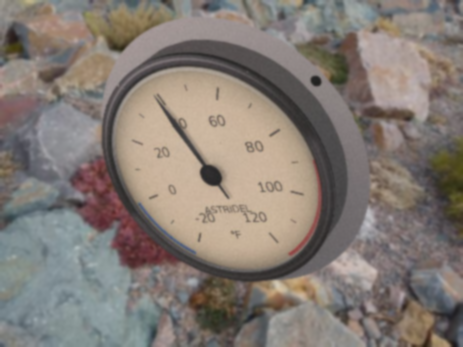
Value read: 40 °F
